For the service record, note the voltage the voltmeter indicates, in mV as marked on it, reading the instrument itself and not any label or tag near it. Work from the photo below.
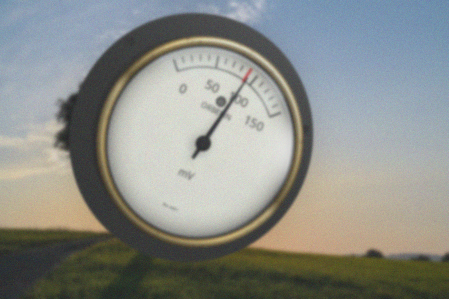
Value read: 90 mV
